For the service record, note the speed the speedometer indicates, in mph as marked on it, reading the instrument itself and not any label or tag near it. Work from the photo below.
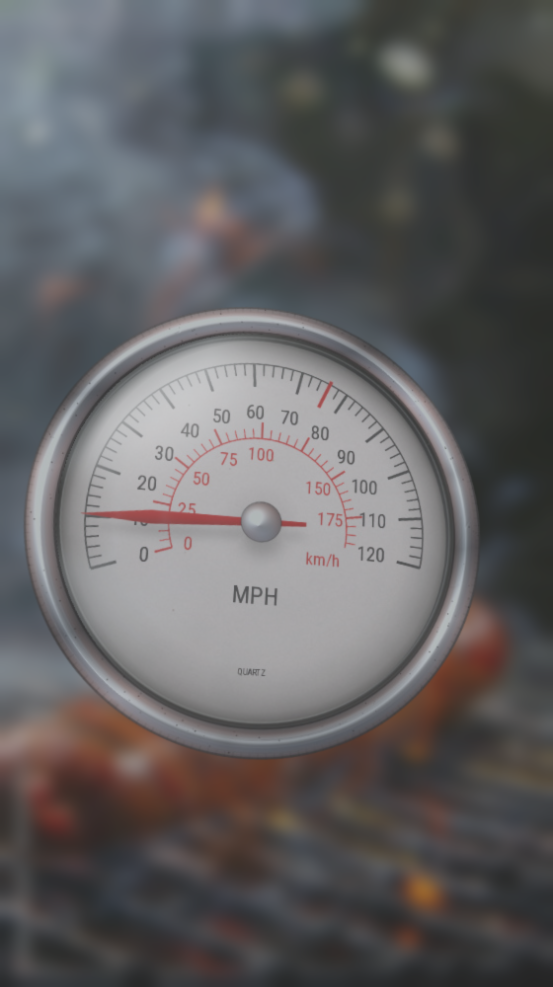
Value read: 10 mph
